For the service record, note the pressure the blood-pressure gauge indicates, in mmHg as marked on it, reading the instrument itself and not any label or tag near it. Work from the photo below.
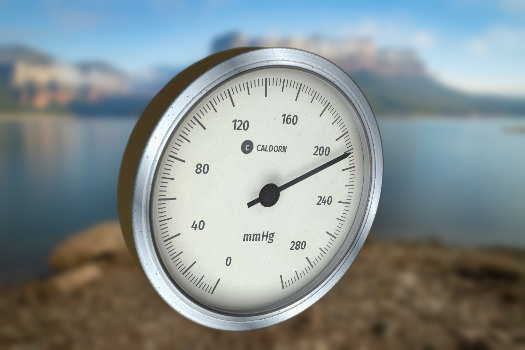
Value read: 210 mmHg
